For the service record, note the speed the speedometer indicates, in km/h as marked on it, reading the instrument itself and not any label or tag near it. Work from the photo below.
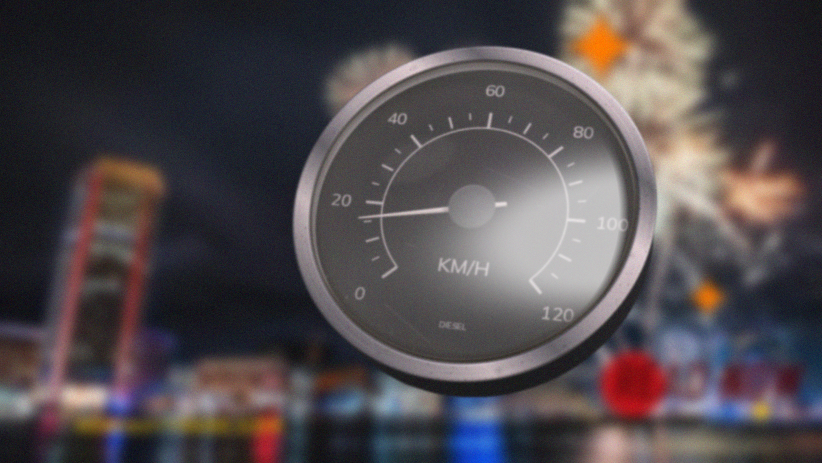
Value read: 15 km/h
